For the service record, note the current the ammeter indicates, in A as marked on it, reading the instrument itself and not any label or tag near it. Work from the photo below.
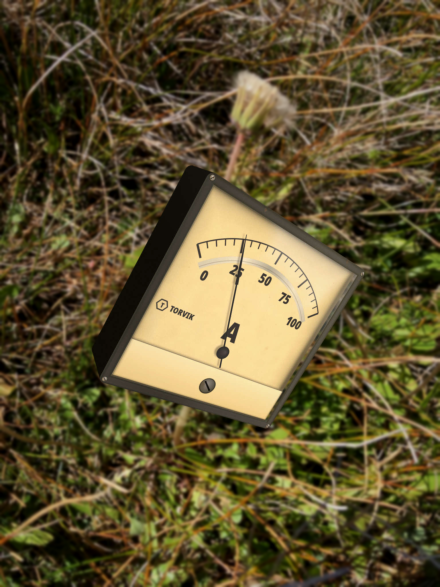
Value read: 25 A
